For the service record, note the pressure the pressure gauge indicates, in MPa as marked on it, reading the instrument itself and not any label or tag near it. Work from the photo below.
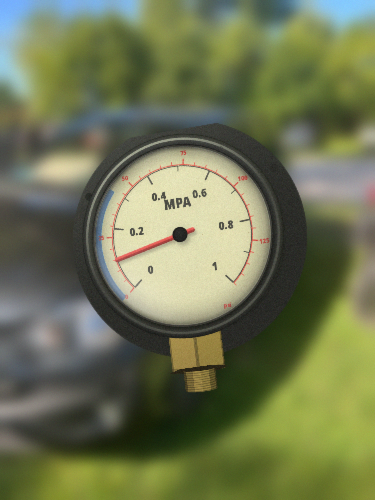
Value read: 0.1 MPa
